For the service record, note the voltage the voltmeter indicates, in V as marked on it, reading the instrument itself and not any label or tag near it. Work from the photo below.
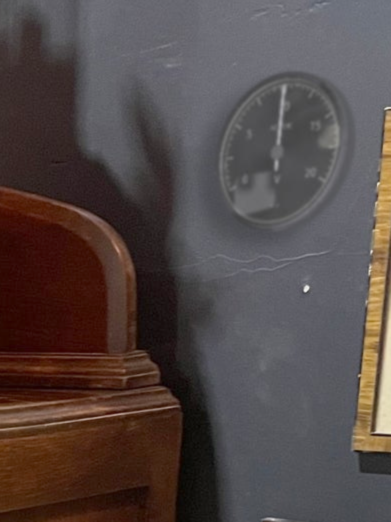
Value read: 10 V
